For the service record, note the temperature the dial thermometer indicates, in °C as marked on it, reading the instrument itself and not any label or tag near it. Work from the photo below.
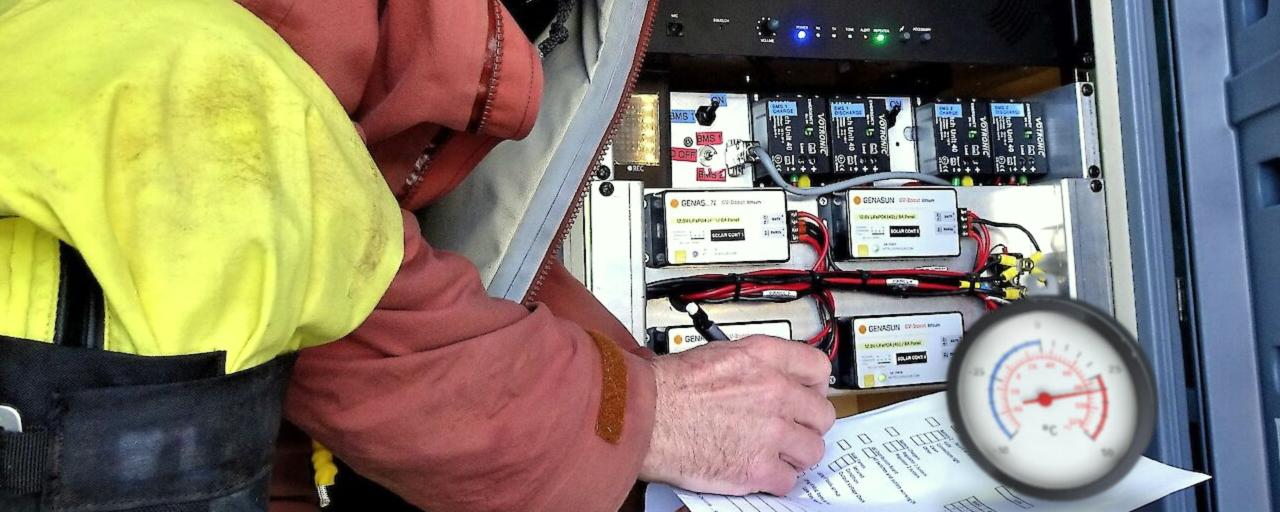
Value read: 30 °C
